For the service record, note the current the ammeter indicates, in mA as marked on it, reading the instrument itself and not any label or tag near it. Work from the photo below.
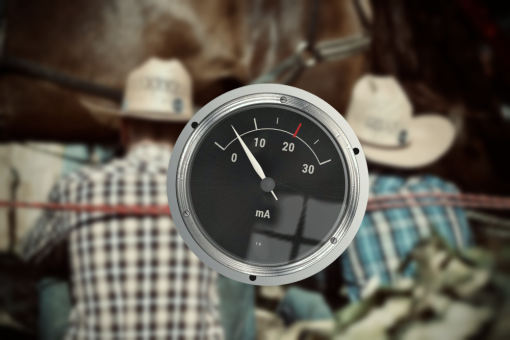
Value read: 5 mA
